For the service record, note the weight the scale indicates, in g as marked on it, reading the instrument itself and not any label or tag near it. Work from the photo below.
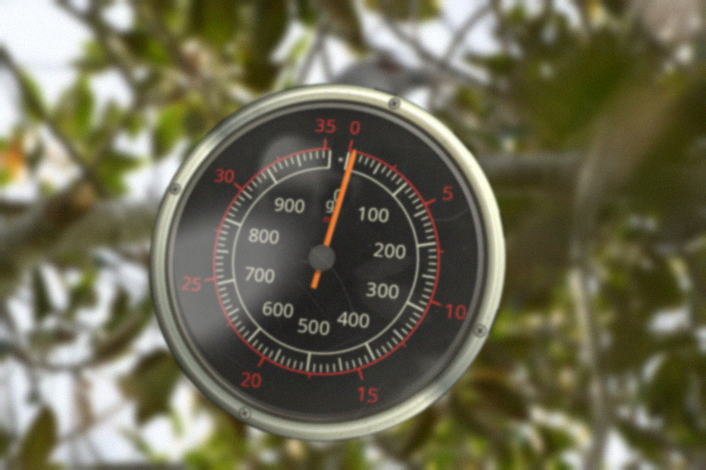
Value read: 10 g
